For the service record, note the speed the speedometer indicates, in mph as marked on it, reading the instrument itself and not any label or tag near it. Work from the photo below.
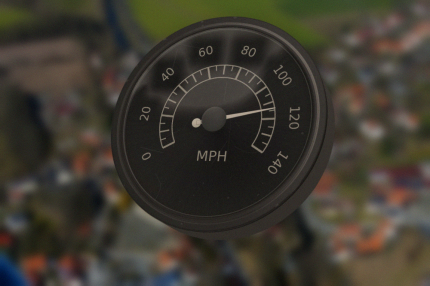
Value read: 115 mph
